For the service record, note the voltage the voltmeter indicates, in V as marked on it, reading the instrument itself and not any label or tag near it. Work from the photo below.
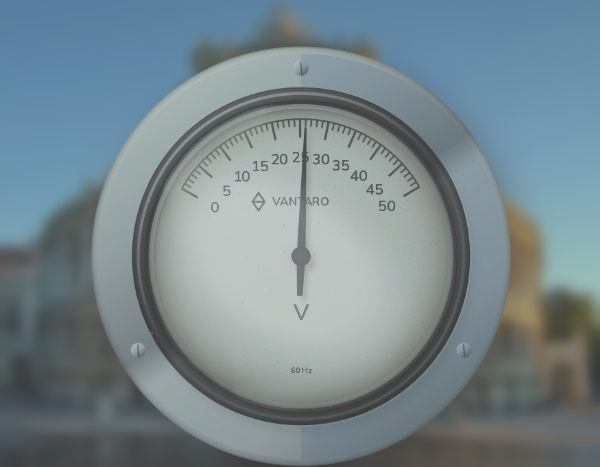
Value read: 26 V
